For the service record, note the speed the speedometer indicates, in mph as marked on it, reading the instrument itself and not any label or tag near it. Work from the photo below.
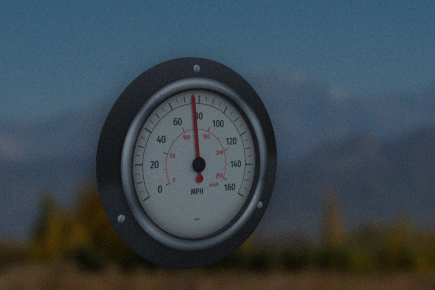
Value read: 75 mph
